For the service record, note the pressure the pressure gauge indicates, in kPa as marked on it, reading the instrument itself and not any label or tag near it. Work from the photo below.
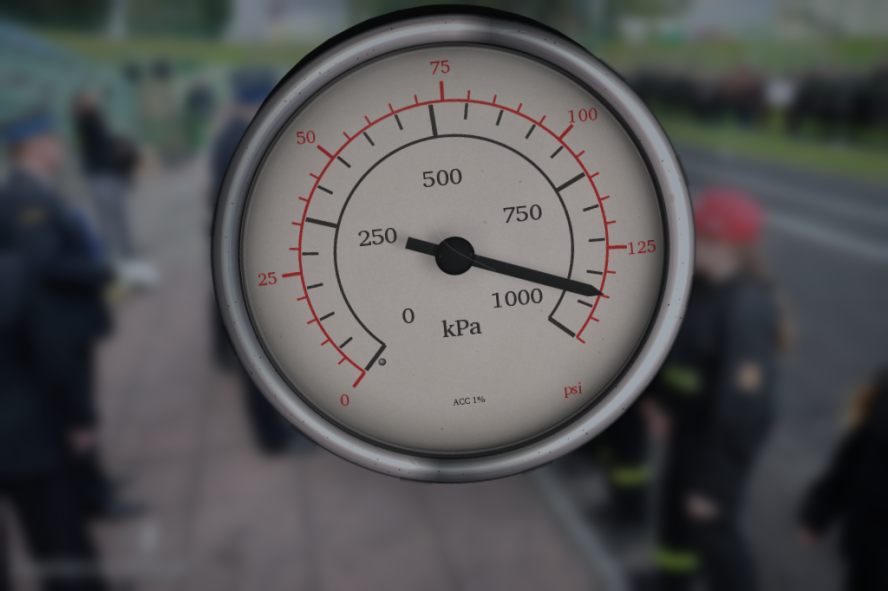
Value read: 925 kPa
